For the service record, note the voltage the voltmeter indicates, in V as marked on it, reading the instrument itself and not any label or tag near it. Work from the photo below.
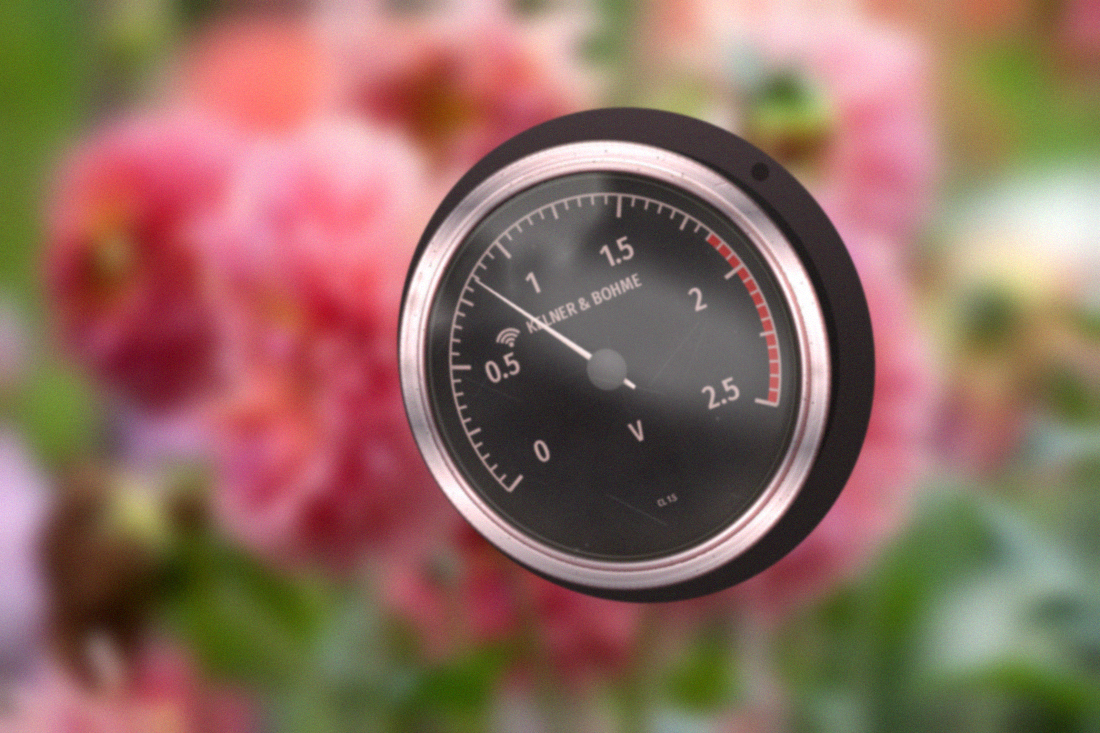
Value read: 0.85 V
